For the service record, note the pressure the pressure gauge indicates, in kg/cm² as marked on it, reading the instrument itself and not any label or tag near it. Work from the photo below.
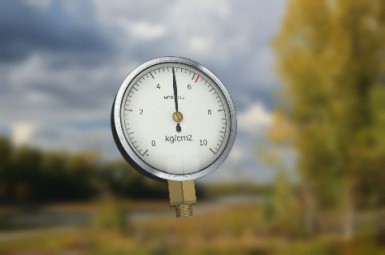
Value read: 5 kg/cm²
